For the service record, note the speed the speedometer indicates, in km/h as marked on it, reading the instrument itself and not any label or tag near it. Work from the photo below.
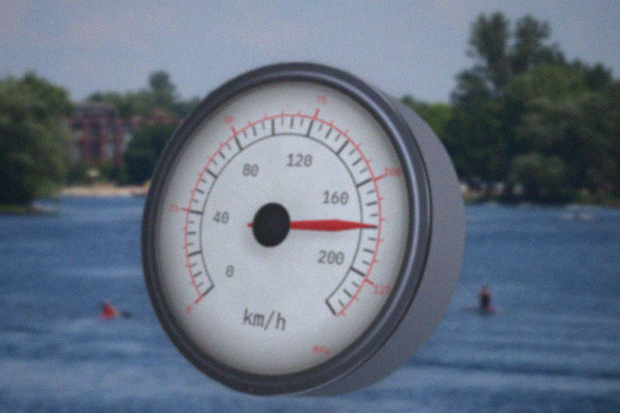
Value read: 180 km/h
